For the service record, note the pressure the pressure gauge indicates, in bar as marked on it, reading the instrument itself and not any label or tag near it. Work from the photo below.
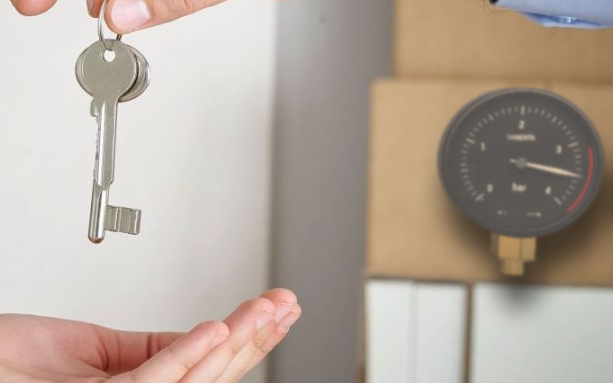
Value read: 3.5 bar
